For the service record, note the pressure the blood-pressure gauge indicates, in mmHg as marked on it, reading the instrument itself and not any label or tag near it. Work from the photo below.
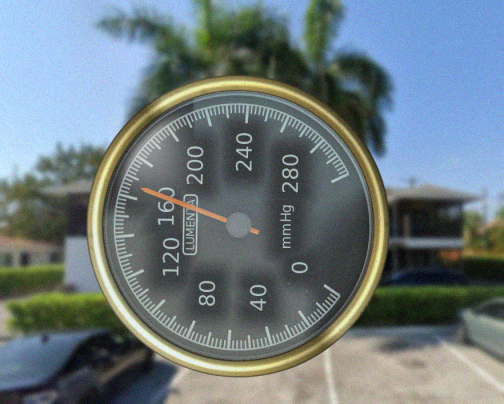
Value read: 166 mmHg
